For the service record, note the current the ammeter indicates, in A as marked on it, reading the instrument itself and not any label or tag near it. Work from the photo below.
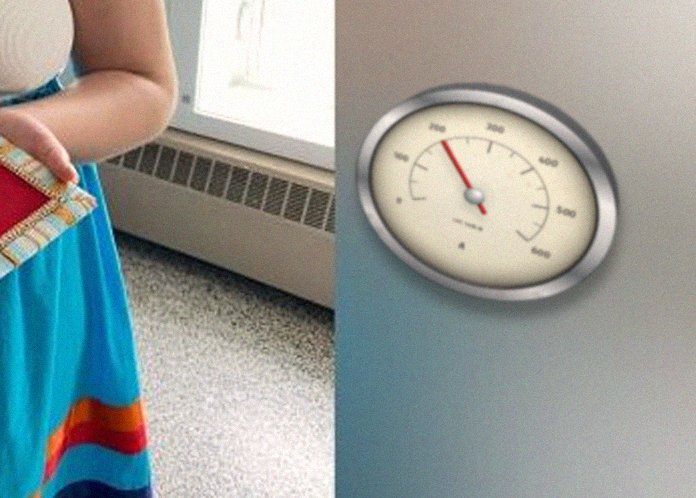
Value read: 200 A
